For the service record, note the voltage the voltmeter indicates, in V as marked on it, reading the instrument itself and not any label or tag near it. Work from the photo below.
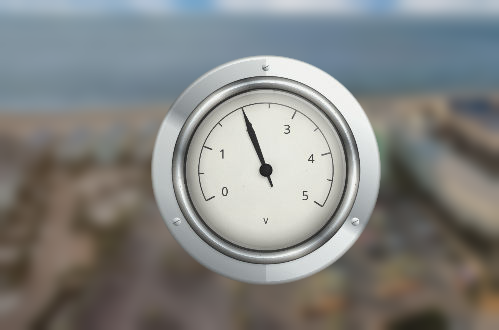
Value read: 2 V
